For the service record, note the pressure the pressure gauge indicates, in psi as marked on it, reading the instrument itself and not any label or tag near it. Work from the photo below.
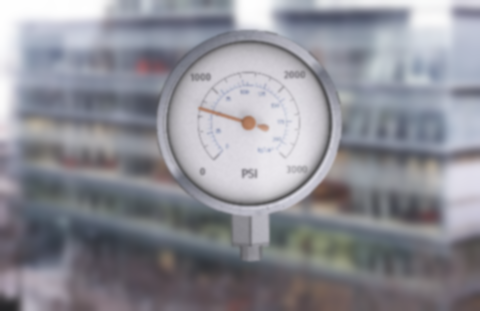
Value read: 700 psi
